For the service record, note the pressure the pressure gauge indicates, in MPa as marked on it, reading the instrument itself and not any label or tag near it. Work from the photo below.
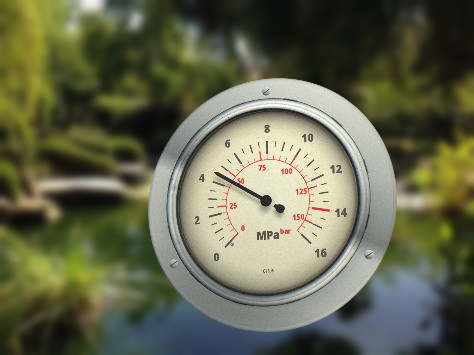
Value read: 4.5 MPa
